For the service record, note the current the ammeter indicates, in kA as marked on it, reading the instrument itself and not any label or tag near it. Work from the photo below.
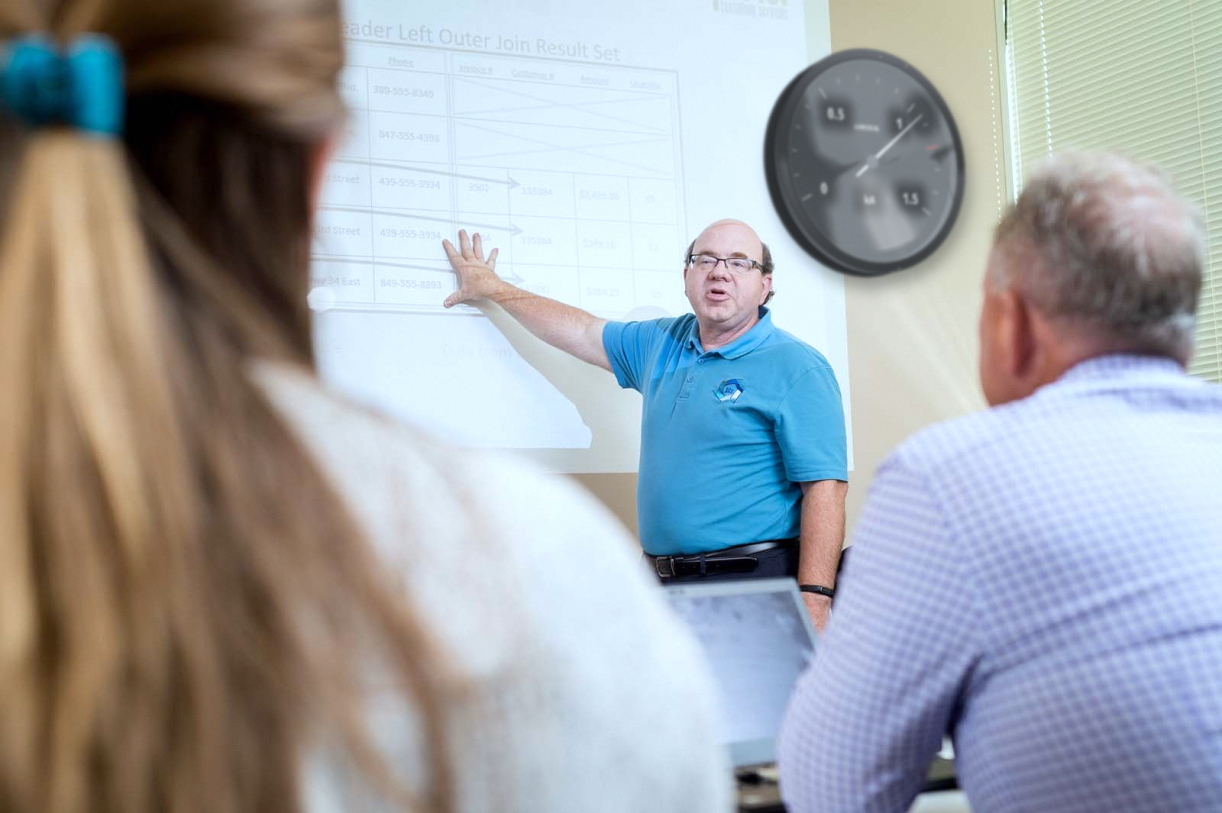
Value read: 1.05 kA
